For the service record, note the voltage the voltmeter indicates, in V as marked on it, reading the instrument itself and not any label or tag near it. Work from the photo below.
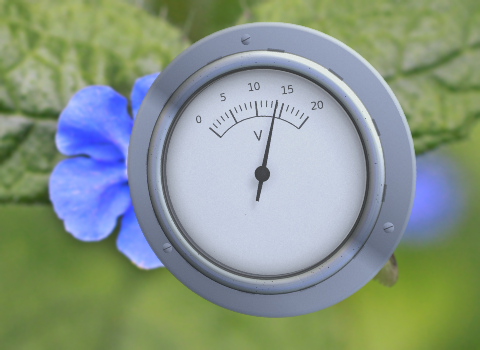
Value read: 14 V
